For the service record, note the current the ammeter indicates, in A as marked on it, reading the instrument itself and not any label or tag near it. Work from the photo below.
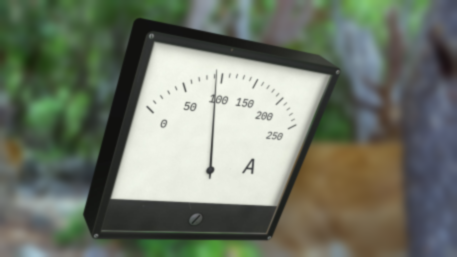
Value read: 90 A
